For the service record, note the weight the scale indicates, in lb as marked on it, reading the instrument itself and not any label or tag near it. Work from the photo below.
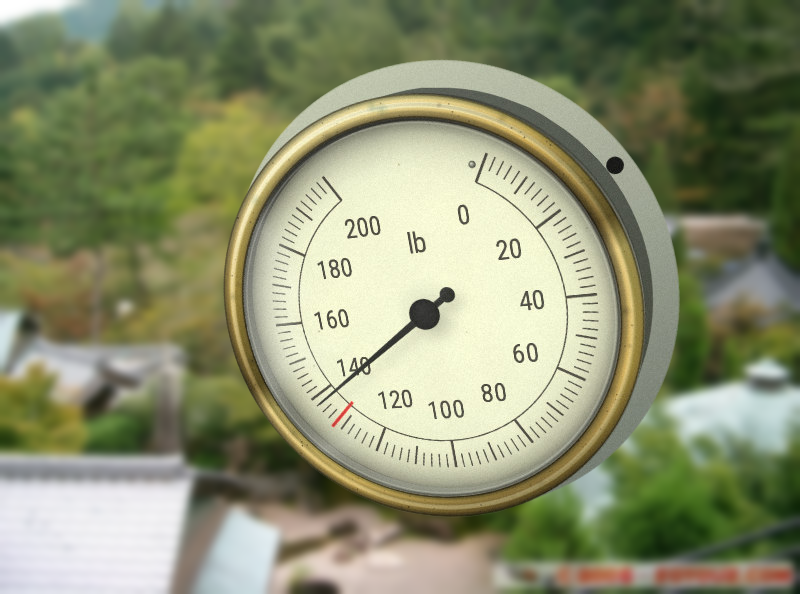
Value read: 138 lb
